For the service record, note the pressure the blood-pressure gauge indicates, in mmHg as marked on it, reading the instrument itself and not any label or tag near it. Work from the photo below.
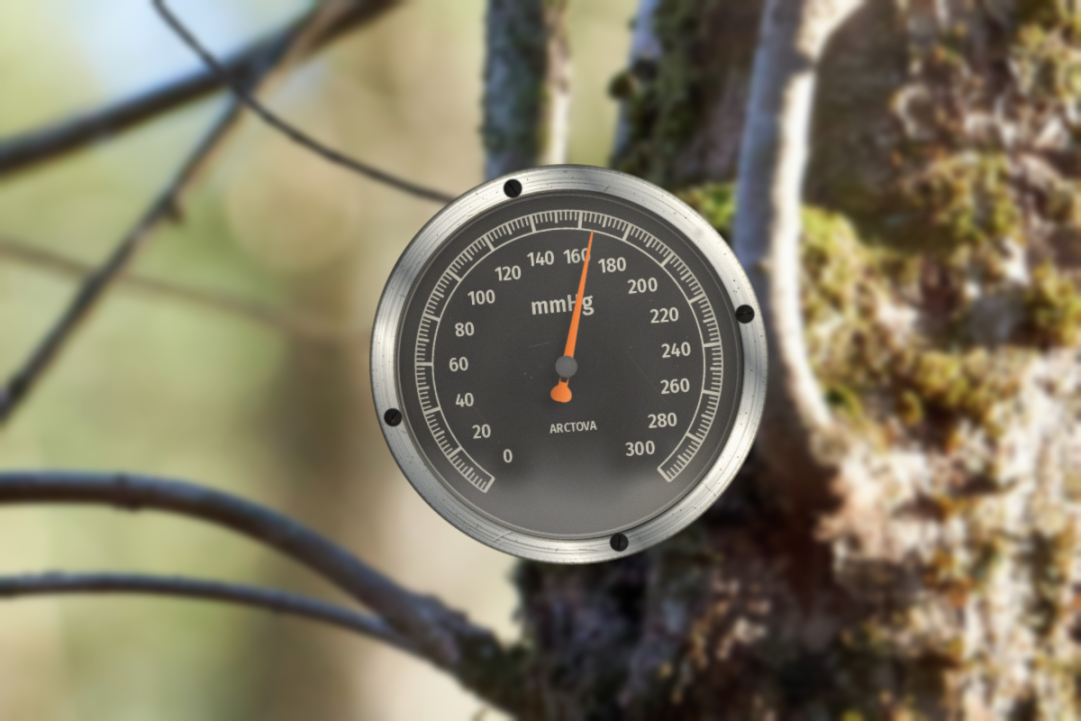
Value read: 166 mmHg
